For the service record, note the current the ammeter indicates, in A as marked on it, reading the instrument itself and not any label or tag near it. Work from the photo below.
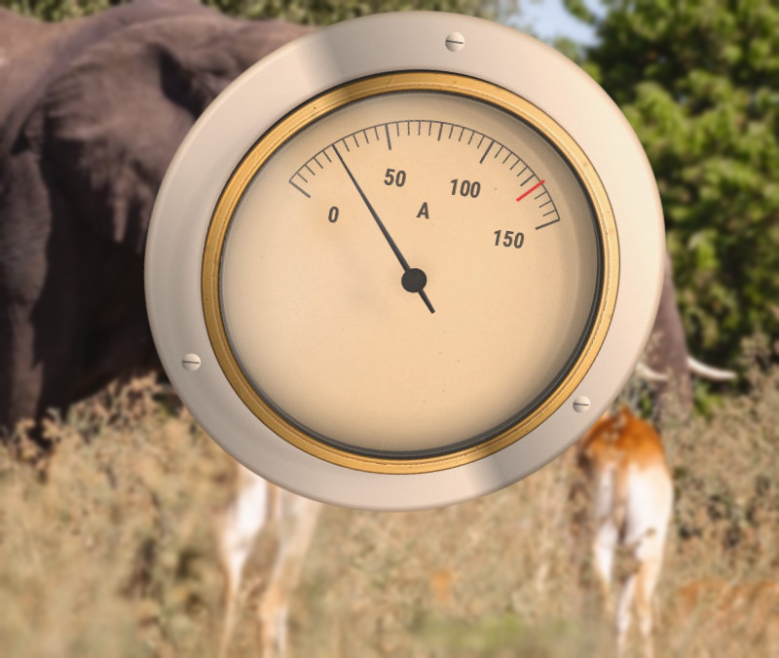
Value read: 25 A
